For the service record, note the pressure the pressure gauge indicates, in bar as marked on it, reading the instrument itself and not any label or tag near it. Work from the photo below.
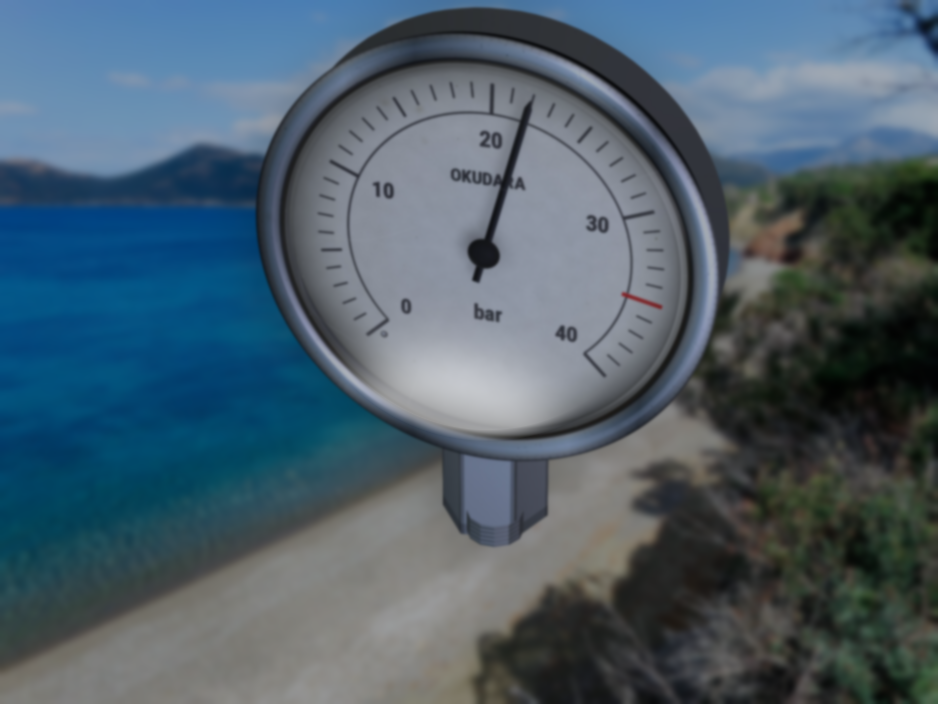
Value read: 22 bar
